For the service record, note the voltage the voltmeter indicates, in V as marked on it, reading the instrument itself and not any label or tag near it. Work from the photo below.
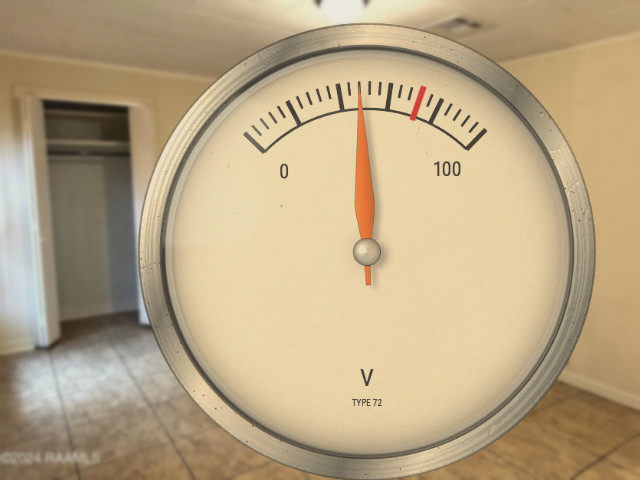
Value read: 48 V
